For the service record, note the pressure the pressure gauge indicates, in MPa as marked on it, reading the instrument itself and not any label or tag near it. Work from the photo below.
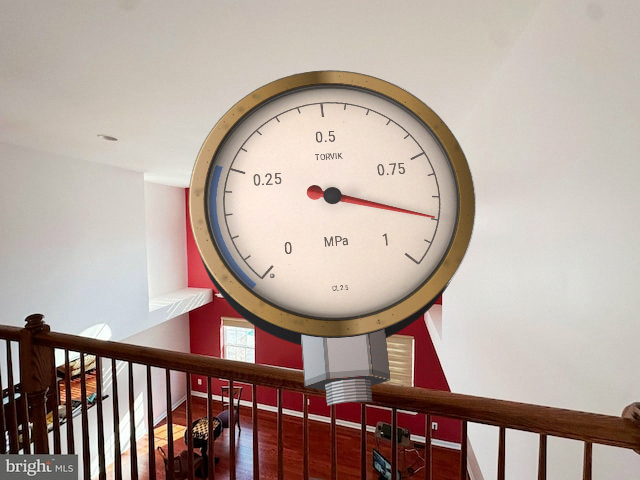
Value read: 0.9 MPa
